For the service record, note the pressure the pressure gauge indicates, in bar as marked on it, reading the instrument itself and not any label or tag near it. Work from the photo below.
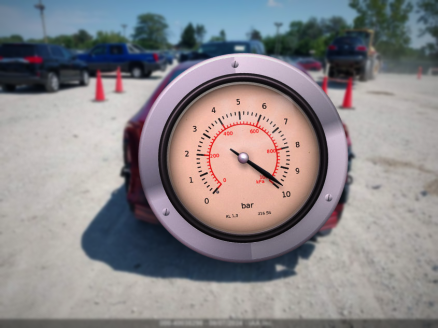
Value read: 9.8 bar
